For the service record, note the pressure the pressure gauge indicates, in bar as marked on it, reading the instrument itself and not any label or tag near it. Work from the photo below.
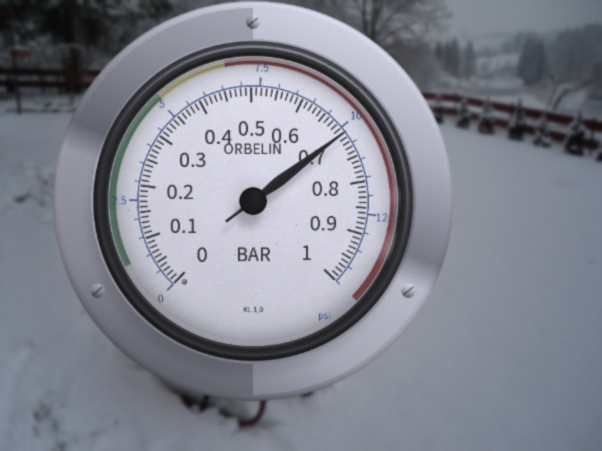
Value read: 0.7 bar
